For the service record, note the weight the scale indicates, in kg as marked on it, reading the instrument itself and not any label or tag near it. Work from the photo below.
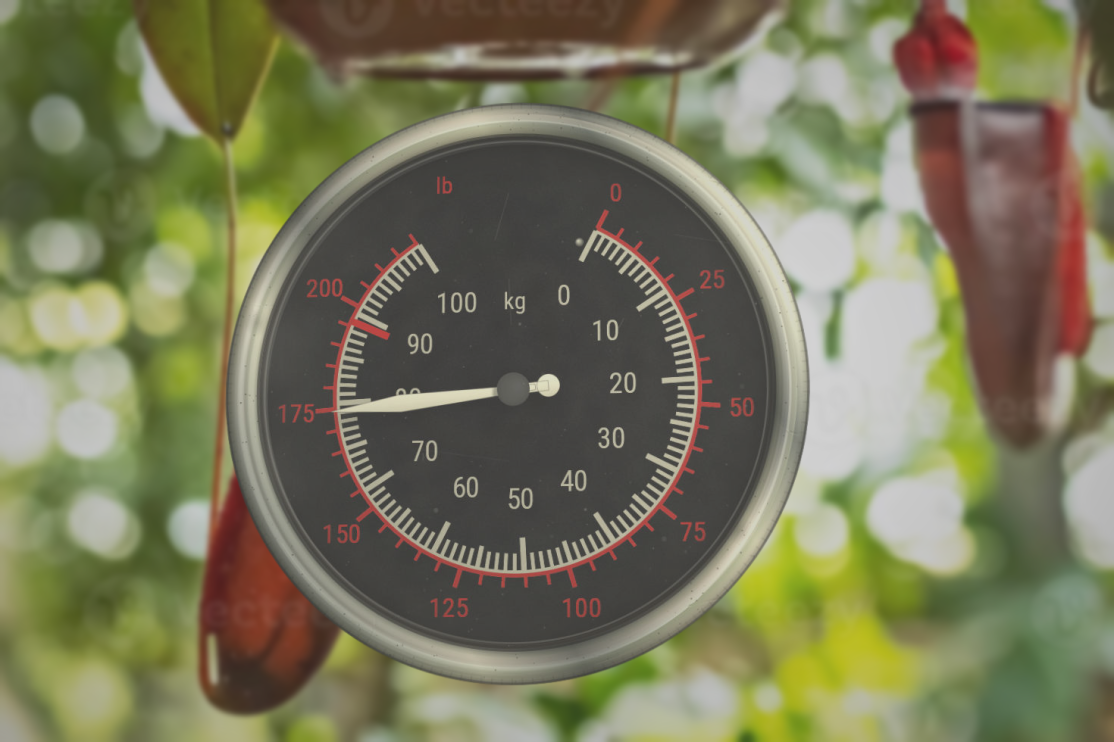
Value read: 79 kg
